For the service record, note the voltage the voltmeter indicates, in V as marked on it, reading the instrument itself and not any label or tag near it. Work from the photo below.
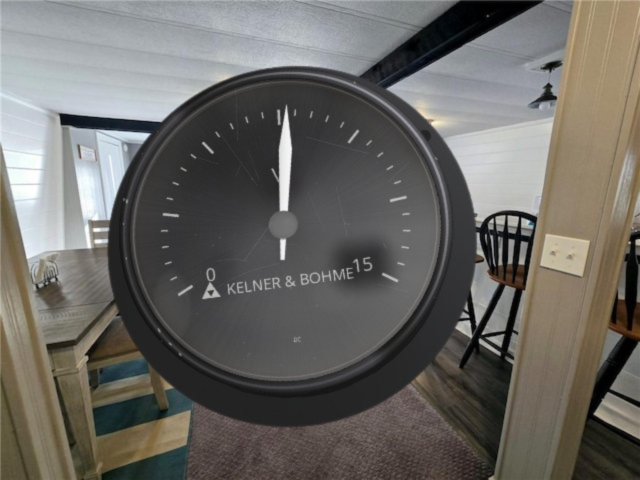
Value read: 7.75 V
